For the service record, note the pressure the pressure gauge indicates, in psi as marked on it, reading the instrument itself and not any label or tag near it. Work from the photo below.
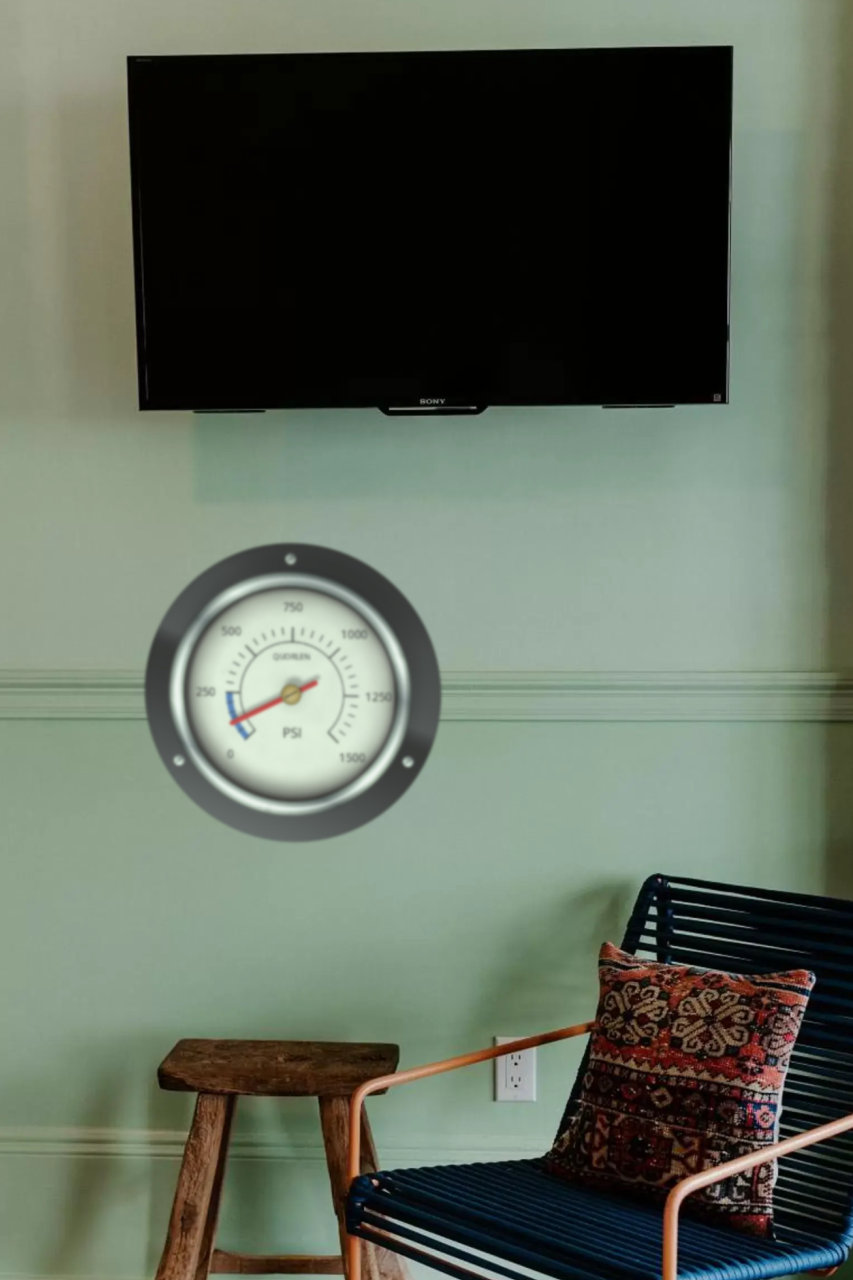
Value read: 100 psi
